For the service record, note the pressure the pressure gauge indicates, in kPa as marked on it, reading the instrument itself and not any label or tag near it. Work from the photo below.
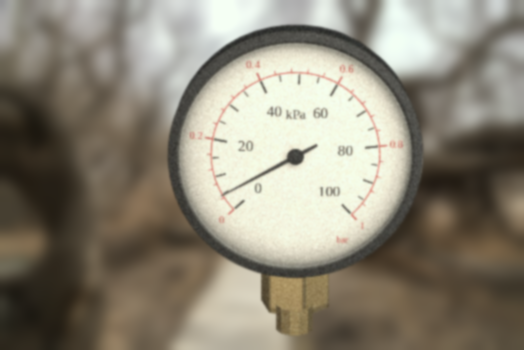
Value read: 5 kPa
